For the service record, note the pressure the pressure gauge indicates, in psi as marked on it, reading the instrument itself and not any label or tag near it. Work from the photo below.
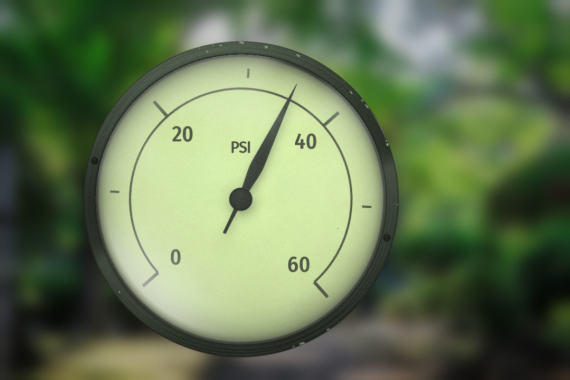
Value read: 35 psi
